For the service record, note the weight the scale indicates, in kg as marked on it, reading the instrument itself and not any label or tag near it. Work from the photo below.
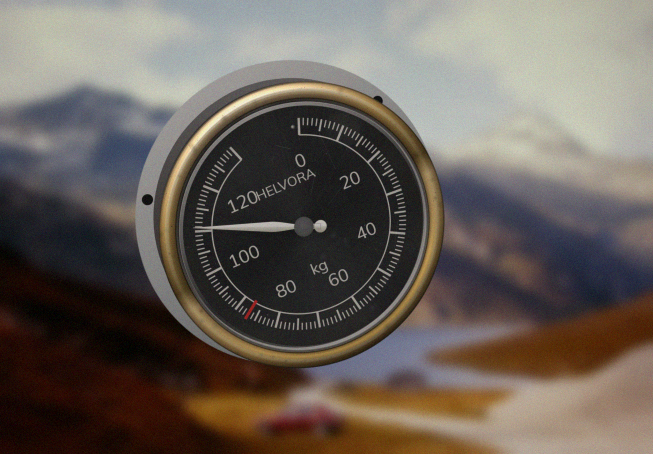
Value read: 111 kg
